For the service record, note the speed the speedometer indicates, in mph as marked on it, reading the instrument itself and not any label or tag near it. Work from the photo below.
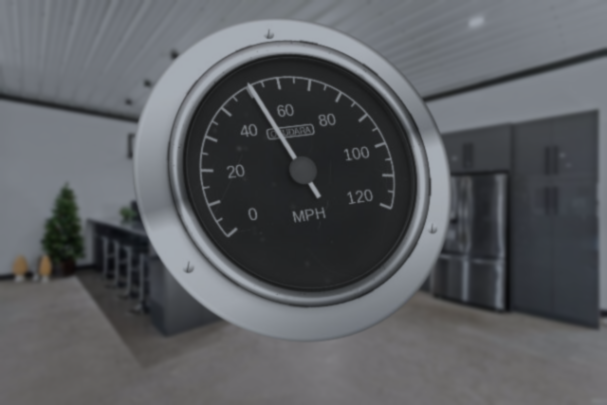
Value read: 50 mph
